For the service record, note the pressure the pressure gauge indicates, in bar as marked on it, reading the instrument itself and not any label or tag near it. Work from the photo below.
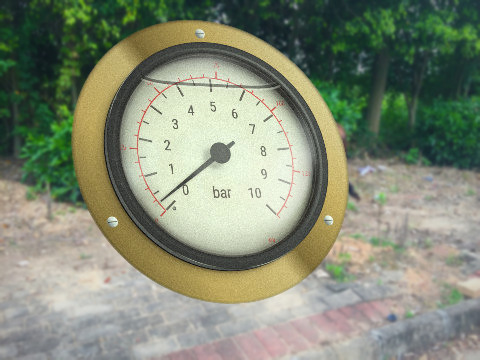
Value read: 0.25 bar
